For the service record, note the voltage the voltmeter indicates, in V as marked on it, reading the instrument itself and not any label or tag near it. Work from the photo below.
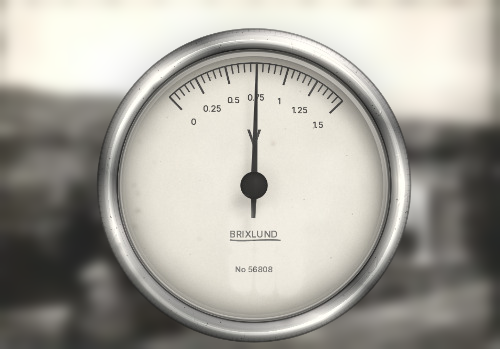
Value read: 0.75 V
